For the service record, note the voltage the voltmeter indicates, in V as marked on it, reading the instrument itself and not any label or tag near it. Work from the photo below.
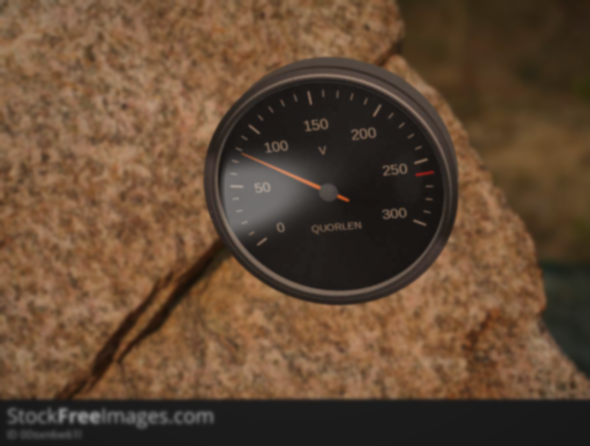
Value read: 80 V
